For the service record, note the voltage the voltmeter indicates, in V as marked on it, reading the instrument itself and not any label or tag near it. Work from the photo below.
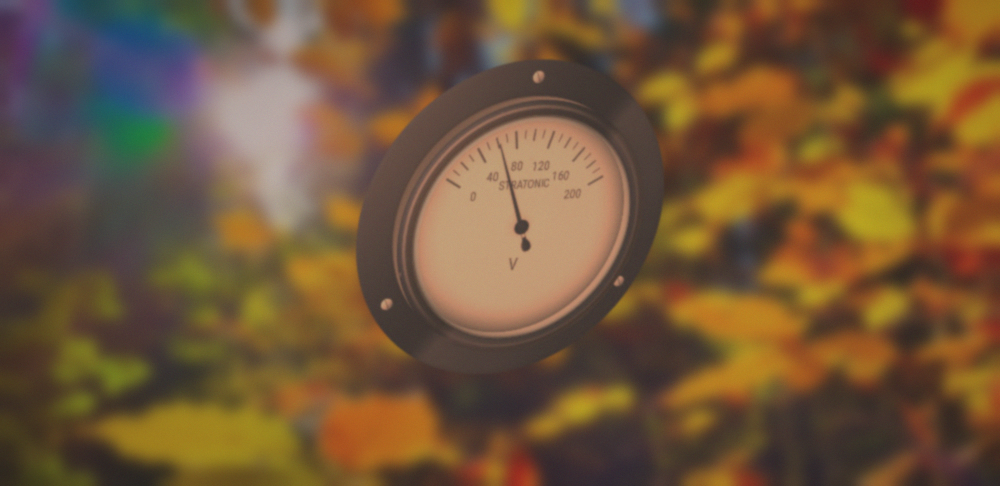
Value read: 60 V
